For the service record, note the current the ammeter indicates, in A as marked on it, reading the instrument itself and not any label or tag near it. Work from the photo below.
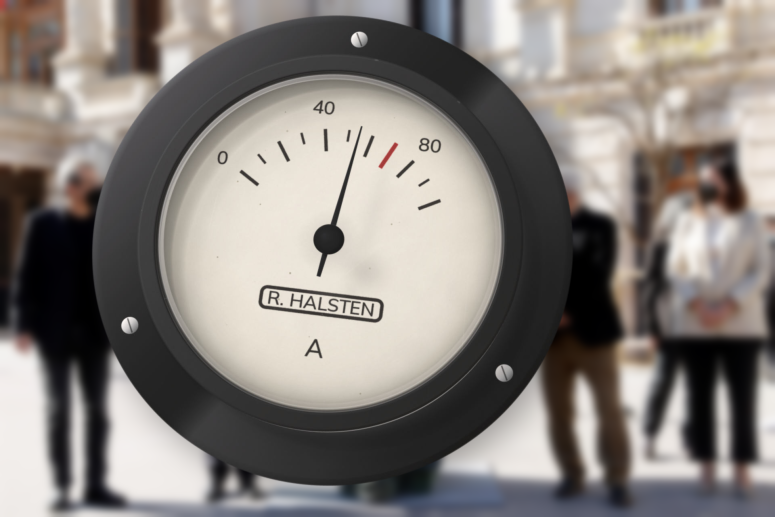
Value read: 55 A
